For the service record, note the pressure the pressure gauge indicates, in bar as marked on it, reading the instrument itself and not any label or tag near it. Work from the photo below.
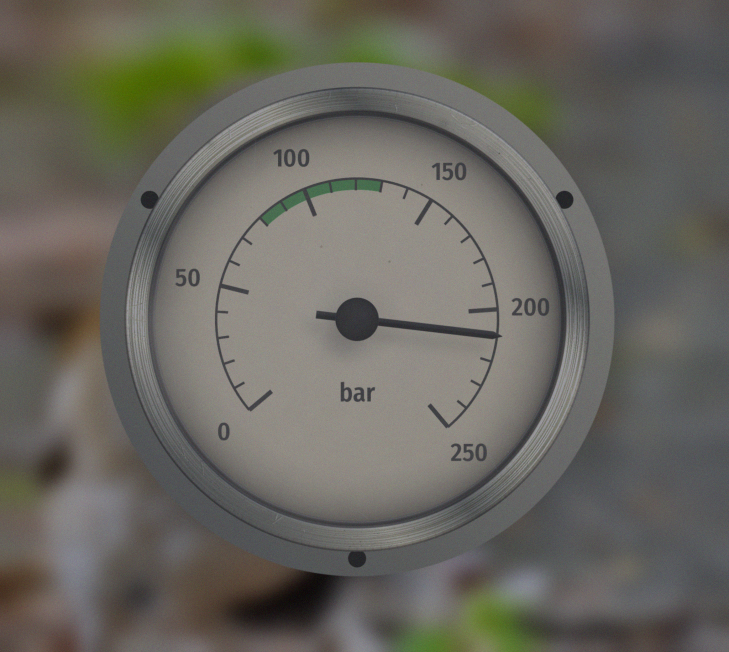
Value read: 210 bar
